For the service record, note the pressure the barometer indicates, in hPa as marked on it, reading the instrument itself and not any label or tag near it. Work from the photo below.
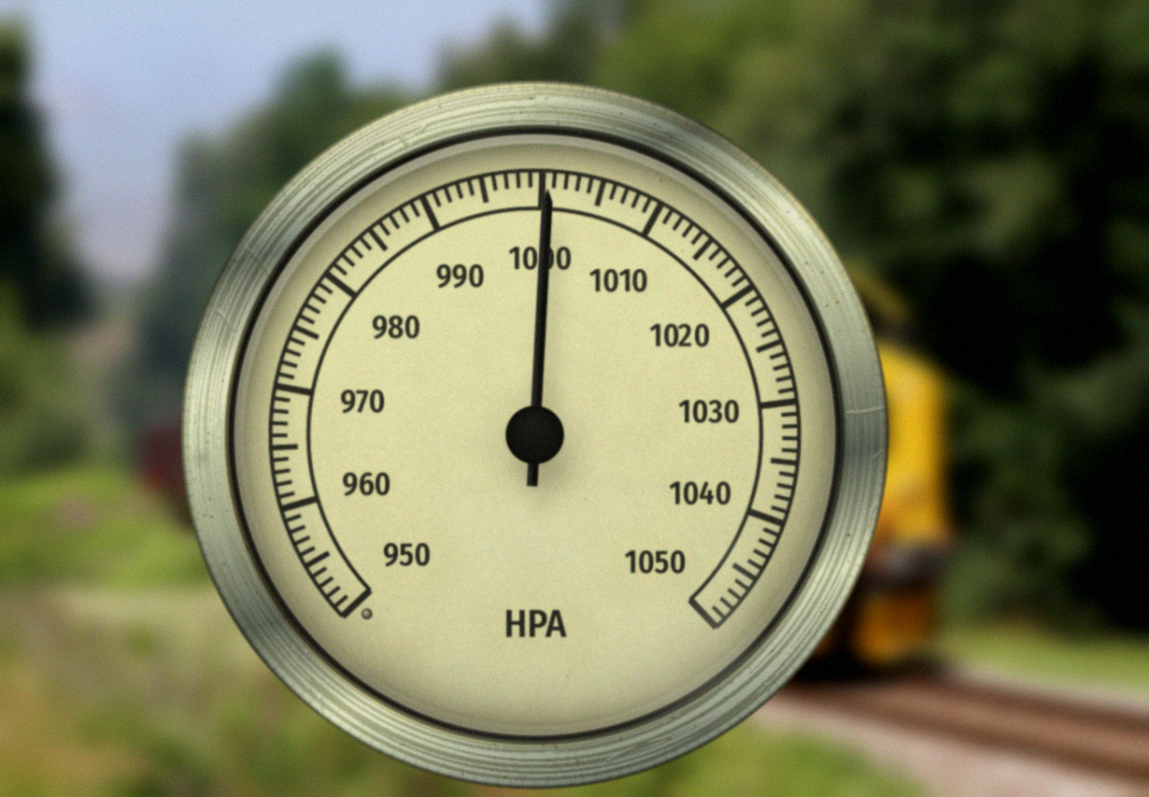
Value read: 1000.5 hPa
